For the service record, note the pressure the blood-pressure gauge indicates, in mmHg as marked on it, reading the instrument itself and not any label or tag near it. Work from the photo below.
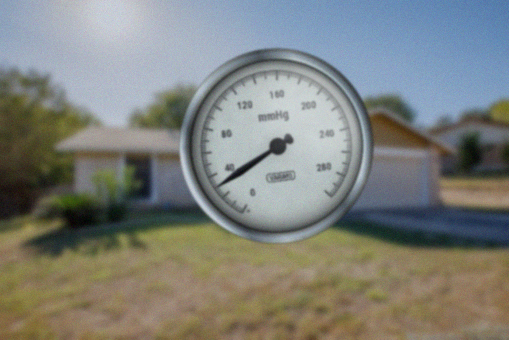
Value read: 30 mmHg
